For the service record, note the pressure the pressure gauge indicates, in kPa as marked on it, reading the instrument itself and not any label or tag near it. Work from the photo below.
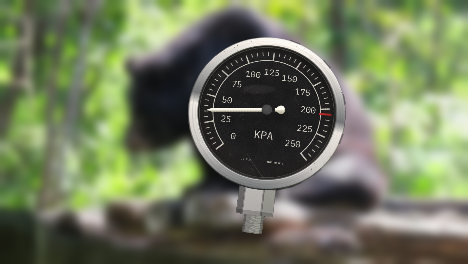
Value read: 35 kPa
